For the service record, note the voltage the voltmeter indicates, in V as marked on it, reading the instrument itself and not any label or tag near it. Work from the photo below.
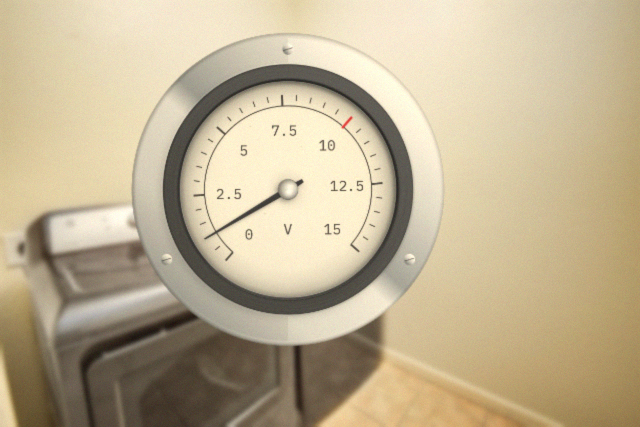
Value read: 1 V
